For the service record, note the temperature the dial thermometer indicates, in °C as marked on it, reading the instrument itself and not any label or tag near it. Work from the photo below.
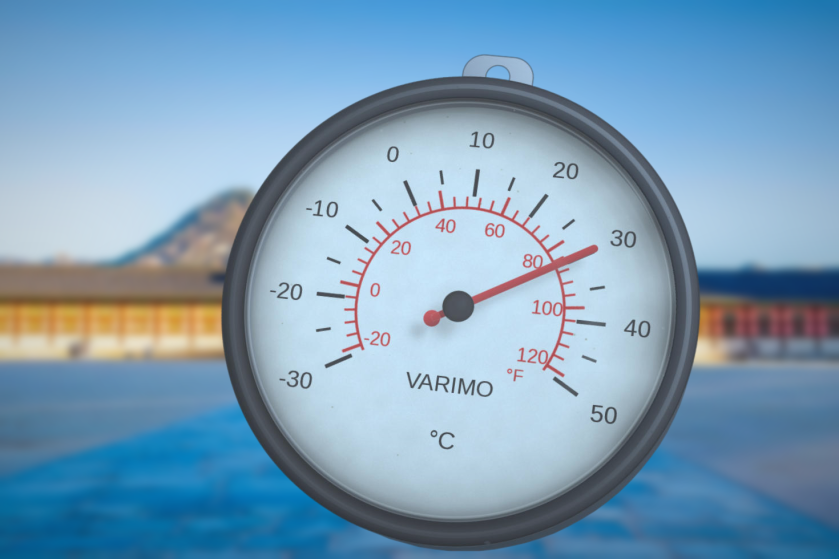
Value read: 30 °C
